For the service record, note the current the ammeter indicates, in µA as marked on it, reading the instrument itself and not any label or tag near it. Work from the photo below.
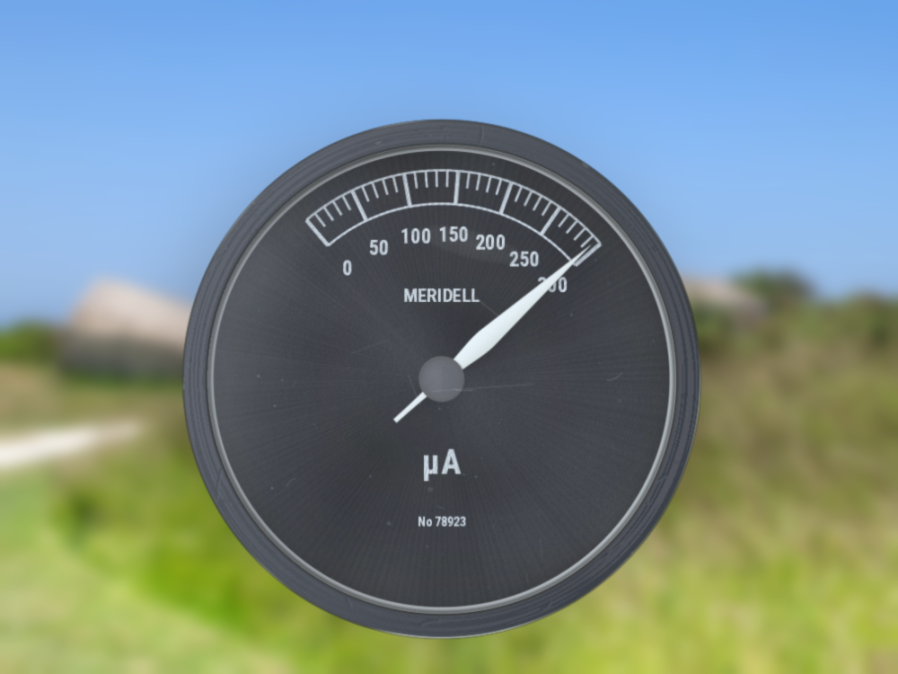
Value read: 295 µA
